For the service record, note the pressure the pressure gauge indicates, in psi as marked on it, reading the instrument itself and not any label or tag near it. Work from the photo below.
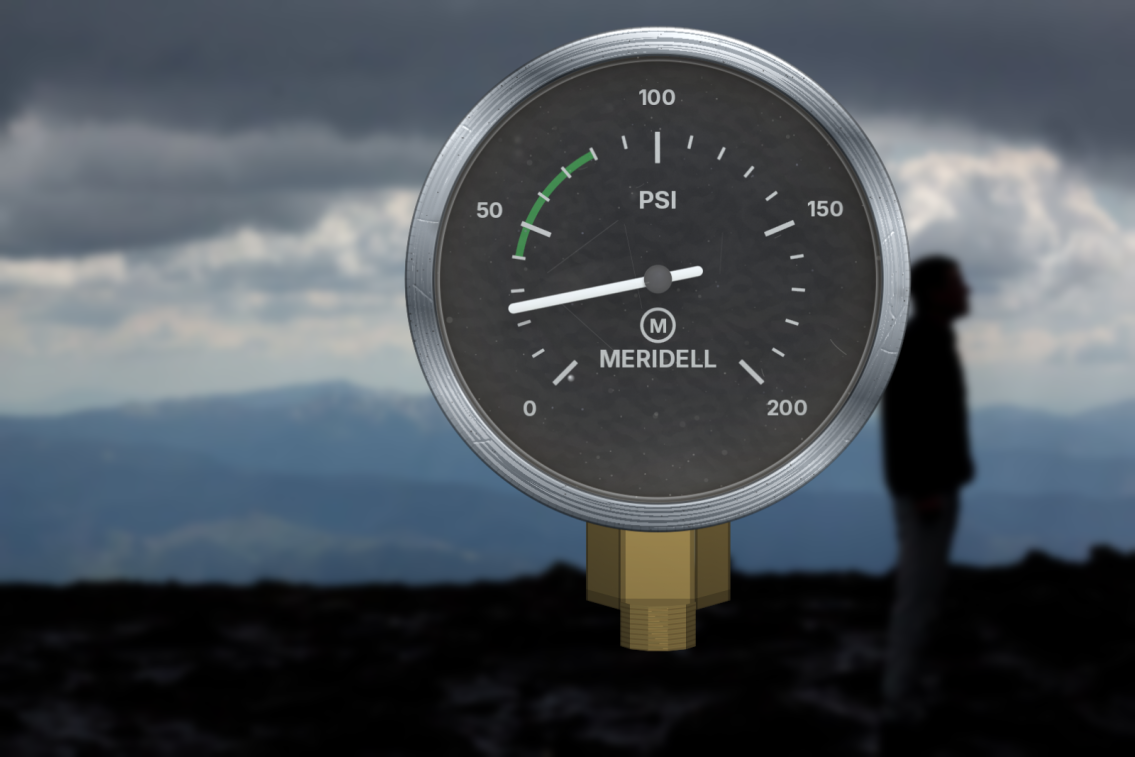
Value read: 25 psi
